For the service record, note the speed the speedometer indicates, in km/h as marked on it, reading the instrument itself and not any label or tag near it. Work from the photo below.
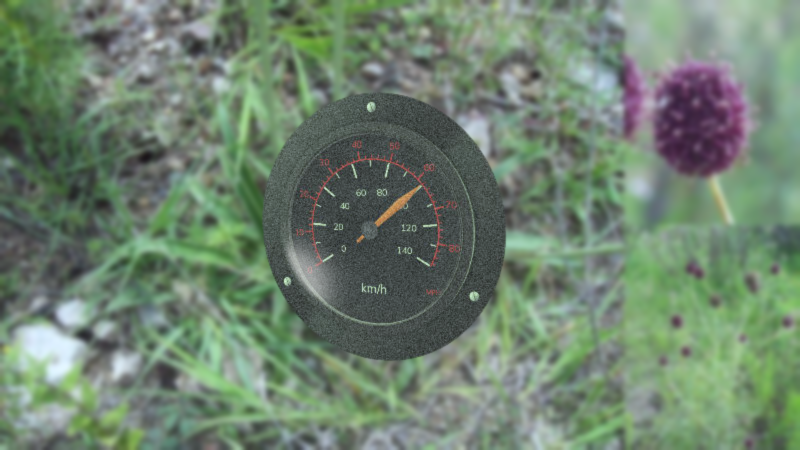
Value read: 100 km/h
